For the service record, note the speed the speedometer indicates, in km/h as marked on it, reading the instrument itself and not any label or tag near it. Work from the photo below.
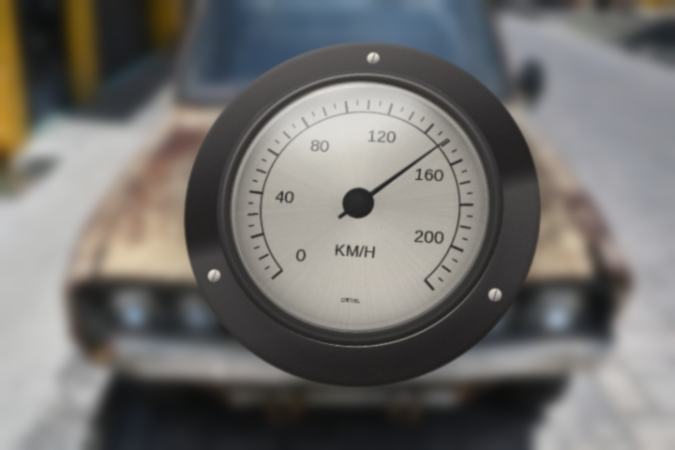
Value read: 150 km/h
